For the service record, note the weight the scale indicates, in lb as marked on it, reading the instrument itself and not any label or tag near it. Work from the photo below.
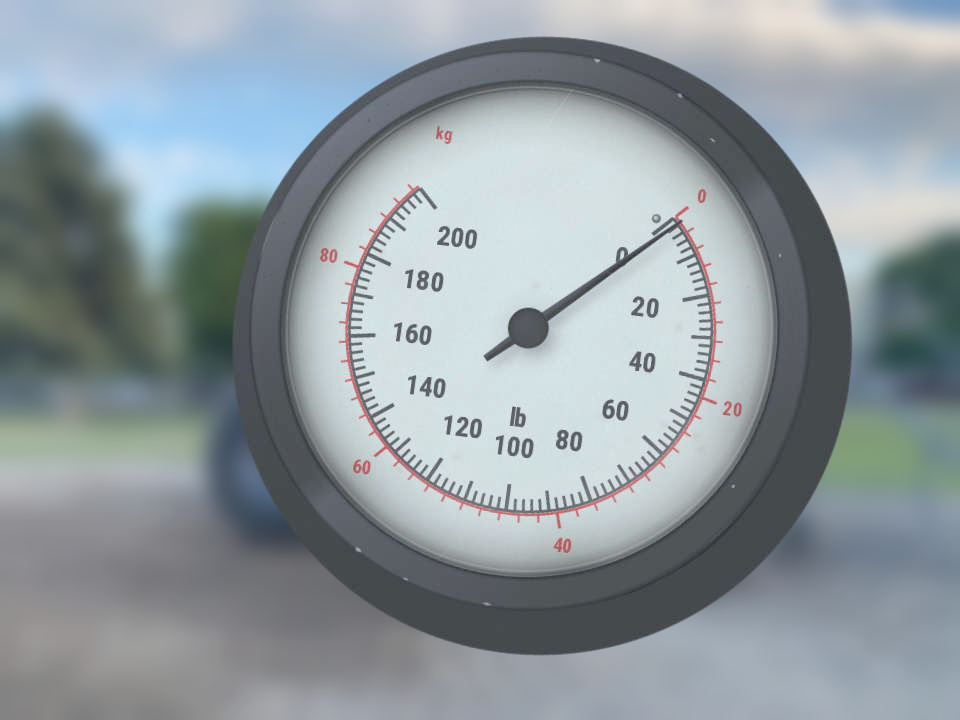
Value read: 2 lb
